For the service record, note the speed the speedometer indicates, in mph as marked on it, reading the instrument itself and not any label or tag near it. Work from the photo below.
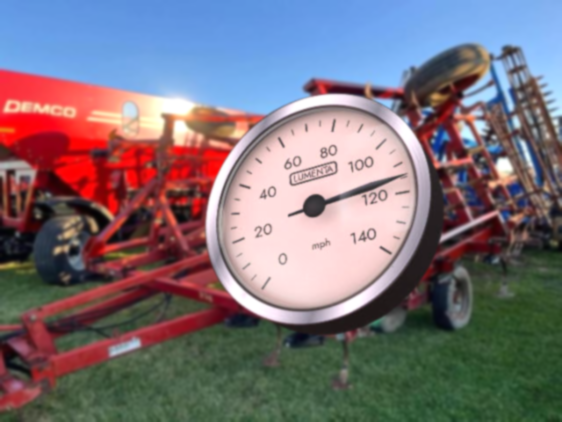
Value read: 115 mph
